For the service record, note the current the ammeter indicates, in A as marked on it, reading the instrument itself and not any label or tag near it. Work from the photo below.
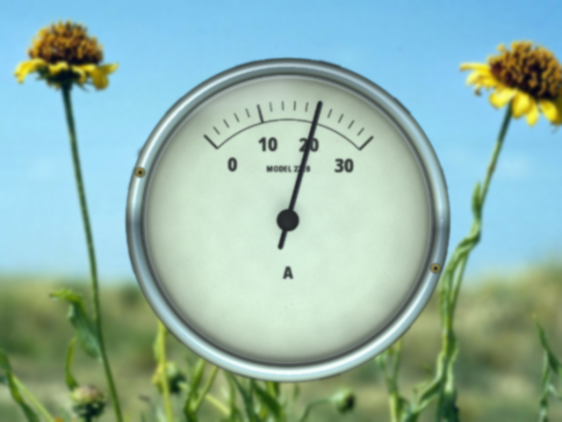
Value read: 20 A
